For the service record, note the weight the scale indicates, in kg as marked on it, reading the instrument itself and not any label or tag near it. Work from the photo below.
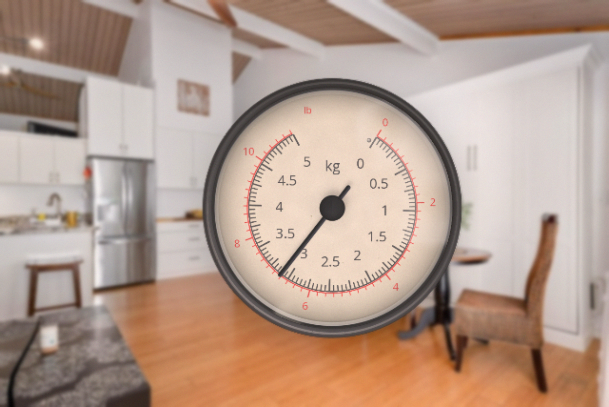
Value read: 3.1 kg
